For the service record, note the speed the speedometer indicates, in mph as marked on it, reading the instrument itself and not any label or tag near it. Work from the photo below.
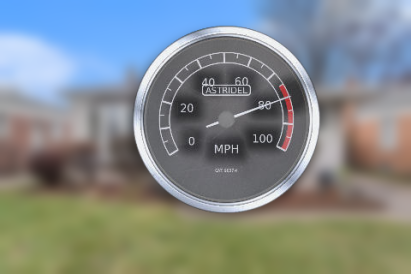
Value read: 80 mph
